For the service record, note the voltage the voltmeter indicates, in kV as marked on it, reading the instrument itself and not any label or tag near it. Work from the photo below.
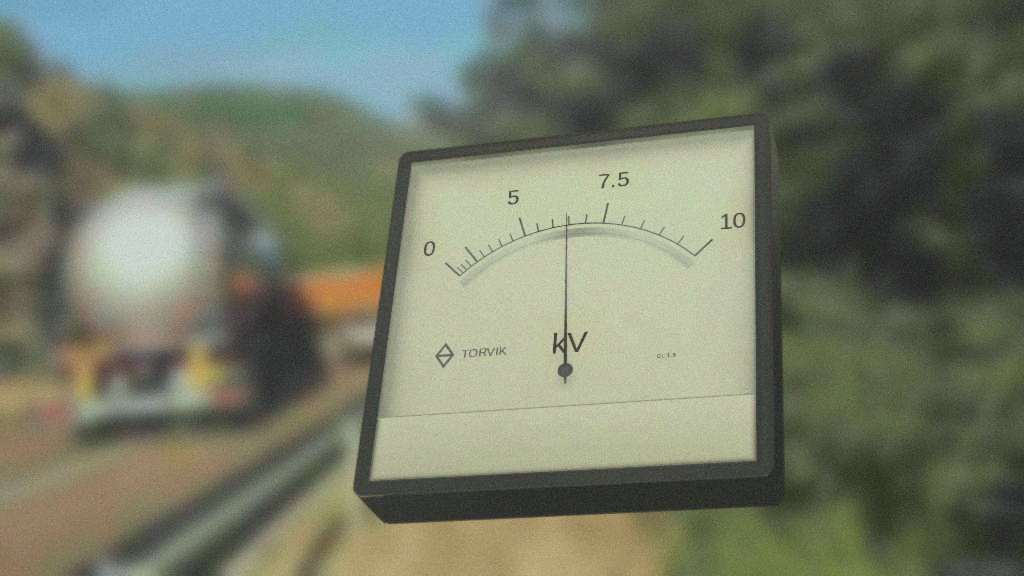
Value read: 6.5 kV
